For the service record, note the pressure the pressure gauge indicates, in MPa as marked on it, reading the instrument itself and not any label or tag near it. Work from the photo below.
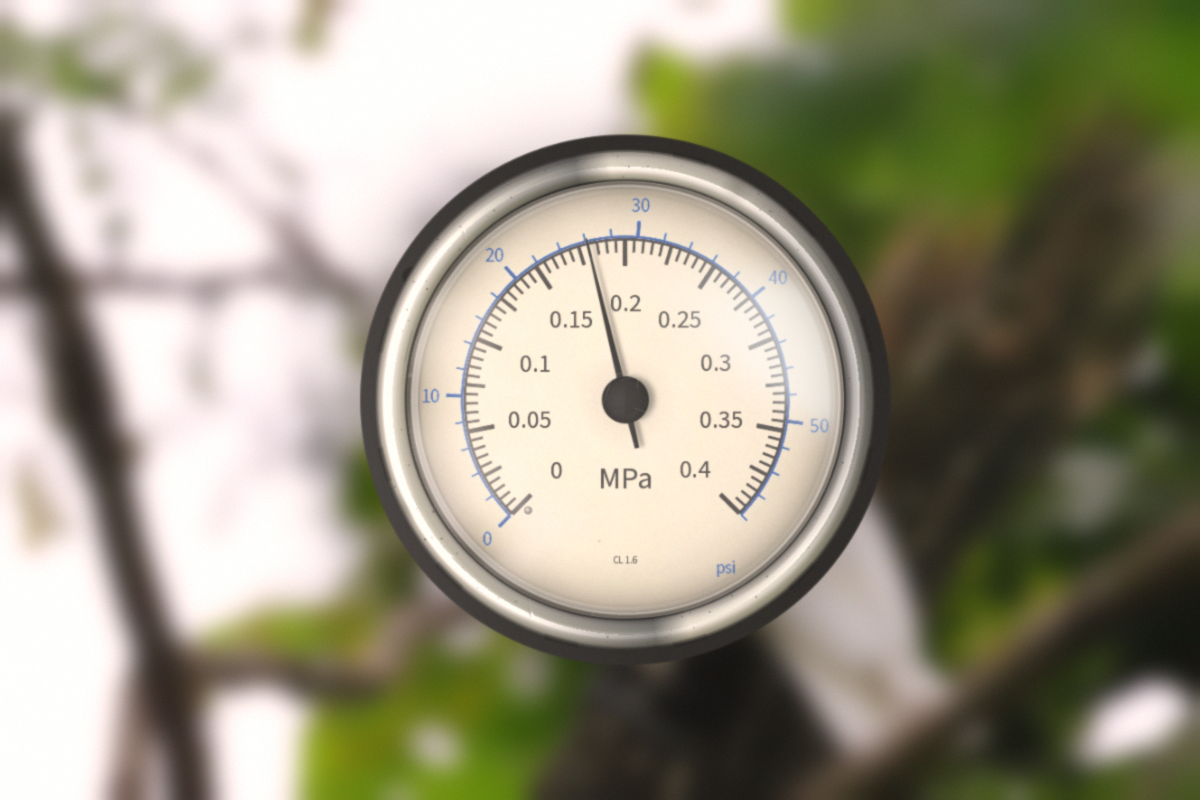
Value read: 0.18 MPa
